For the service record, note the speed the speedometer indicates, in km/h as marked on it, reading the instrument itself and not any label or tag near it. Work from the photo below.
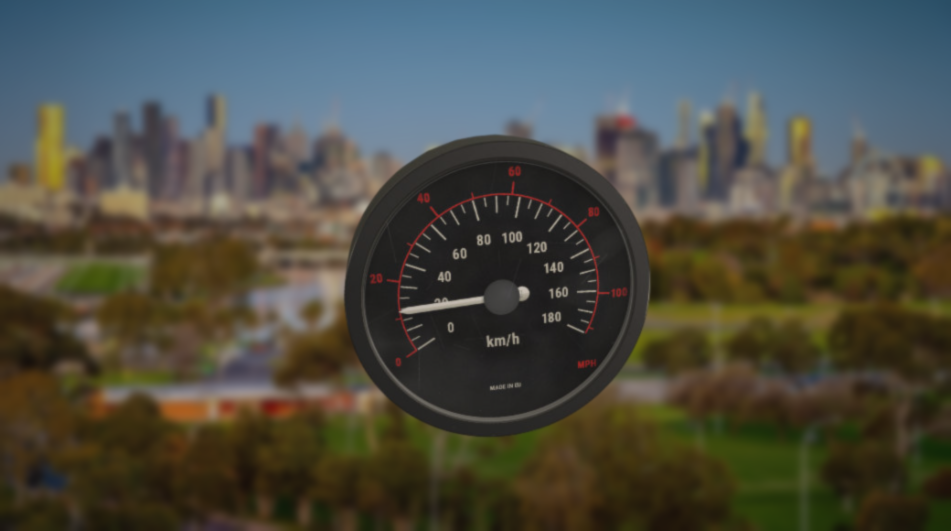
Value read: 20 km/h
